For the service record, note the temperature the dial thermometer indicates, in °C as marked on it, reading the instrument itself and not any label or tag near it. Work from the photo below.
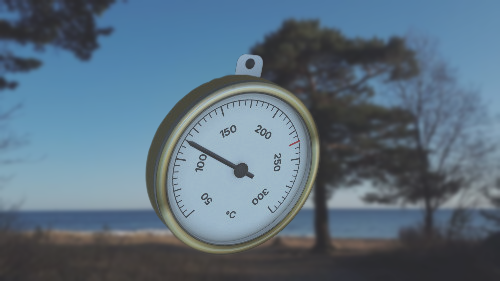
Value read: 115 °C
